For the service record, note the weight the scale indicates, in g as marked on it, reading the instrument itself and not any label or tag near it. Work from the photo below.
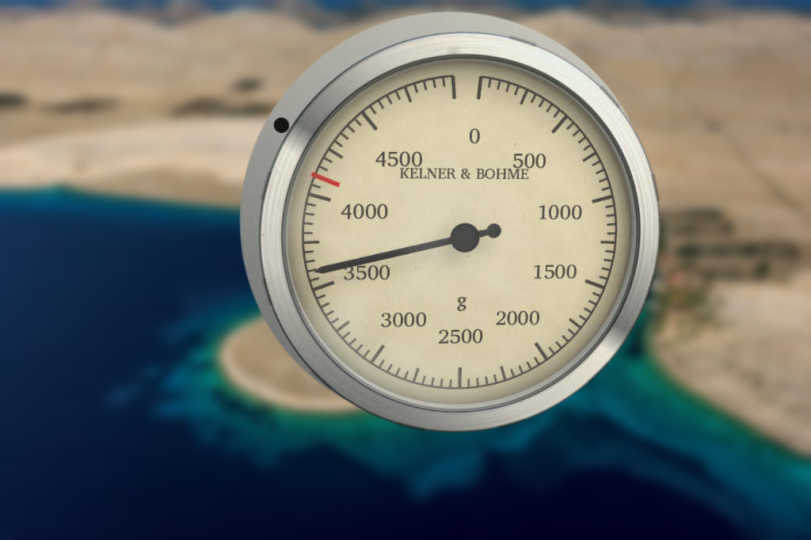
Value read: 3600 g
